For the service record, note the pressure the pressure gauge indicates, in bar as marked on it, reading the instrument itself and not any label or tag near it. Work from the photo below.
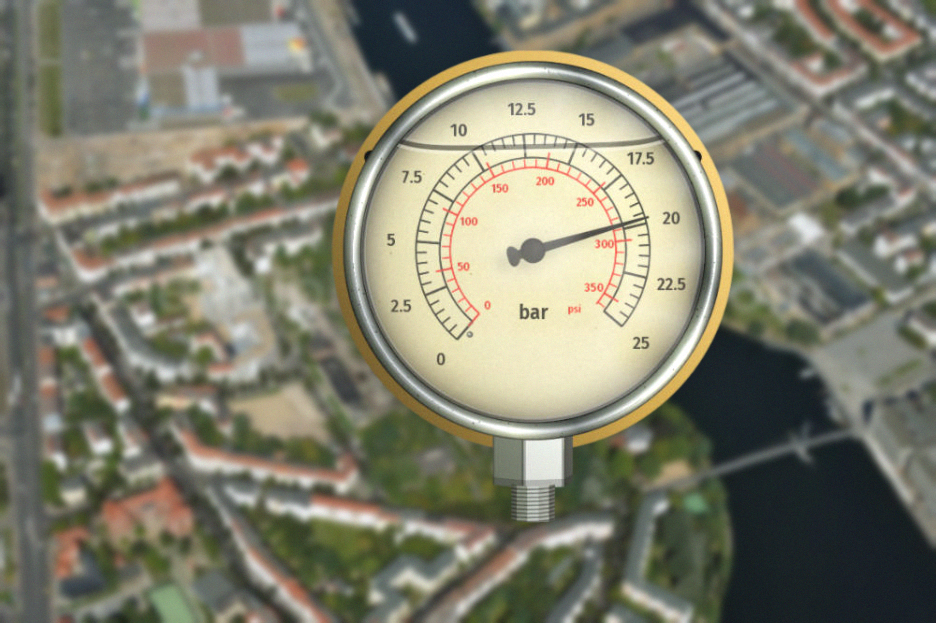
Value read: 19.75 bar
